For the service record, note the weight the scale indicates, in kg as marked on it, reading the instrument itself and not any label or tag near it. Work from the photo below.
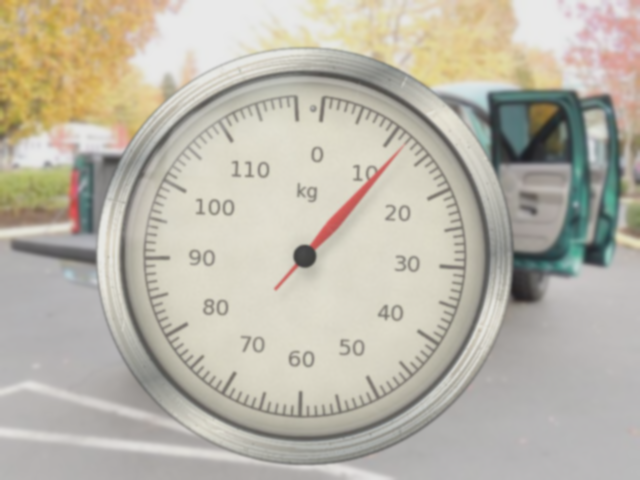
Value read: 12 kg
